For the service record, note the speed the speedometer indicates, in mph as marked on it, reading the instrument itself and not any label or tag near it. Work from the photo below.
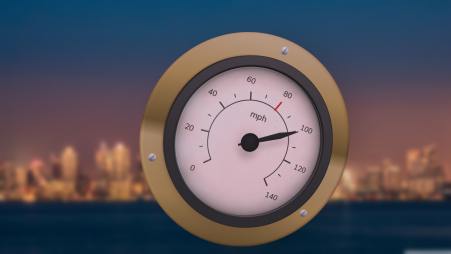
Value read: 100 mph
